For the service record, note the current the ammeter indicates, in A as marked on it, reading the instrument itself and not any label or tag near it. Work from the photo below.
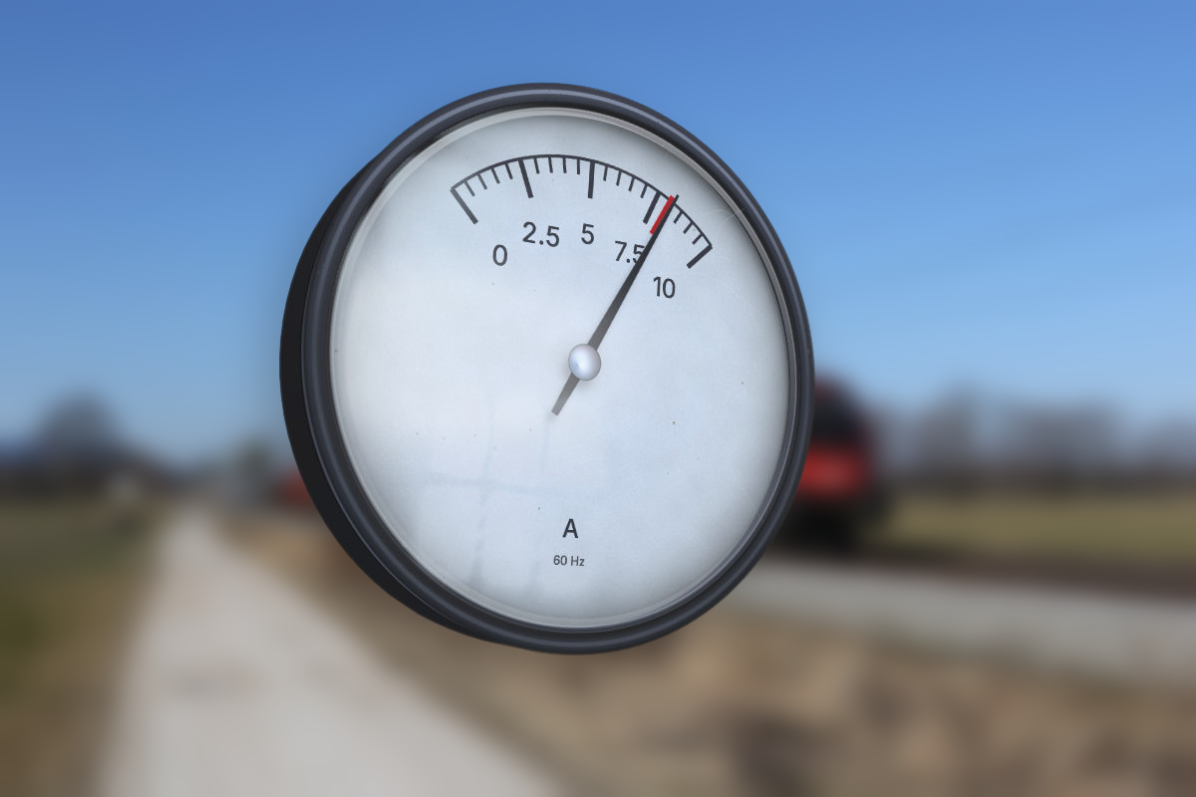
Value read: 8 A
